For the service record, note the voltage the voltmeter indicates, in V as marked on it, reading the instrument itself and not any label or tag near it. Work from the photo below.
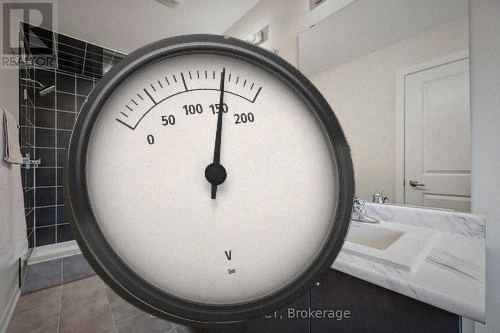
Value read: 150 V
